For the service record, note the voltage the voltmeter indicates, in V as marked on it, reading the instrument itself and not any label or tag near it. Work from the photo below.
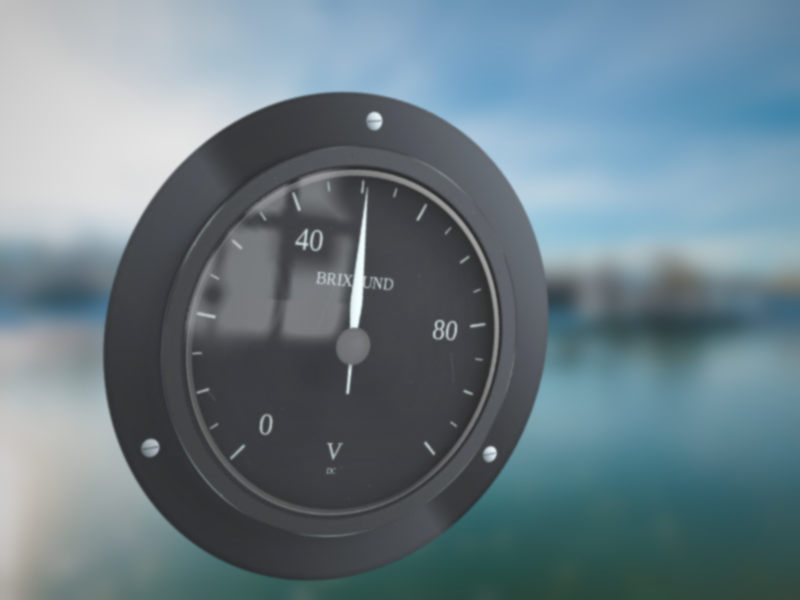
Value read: 50 V
